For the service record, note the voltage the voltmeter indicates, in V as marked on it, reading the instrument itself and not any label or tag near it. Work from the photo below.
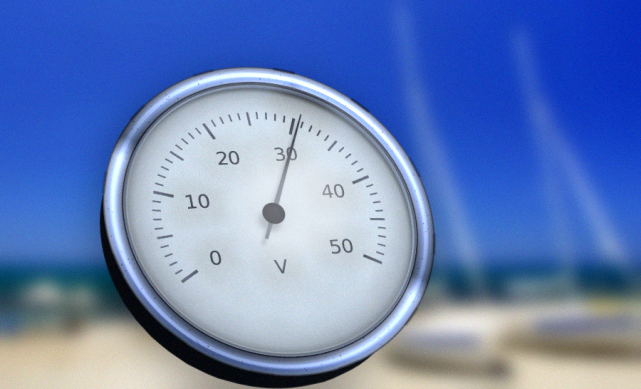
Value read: 30.5 V
